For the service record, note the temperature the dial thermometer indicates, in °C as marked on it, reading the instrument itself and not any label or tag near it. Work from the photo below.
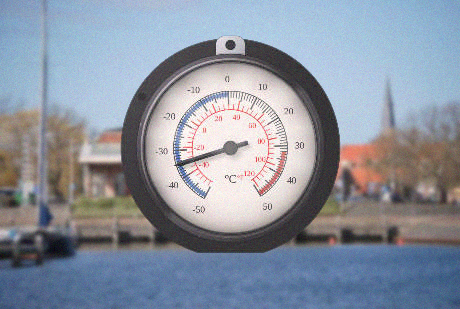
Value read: -35 °C
